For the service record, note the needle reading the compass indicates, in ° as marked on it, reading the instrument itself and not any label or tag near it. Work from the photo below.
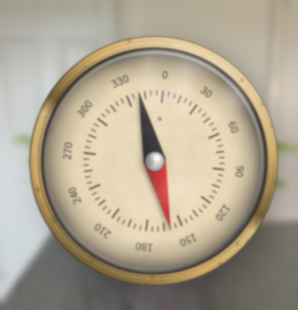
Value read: 160 °
